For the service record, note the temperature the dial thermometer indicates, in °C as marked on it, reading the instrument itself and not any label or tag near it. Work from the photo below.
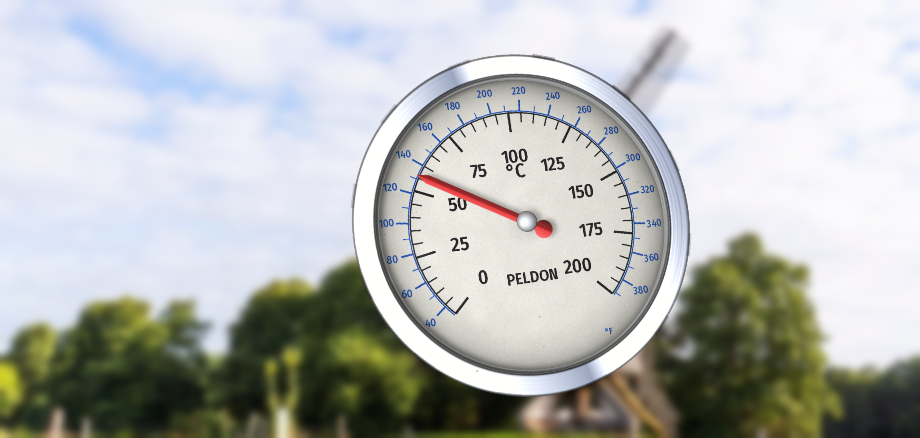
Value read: 55 °C
